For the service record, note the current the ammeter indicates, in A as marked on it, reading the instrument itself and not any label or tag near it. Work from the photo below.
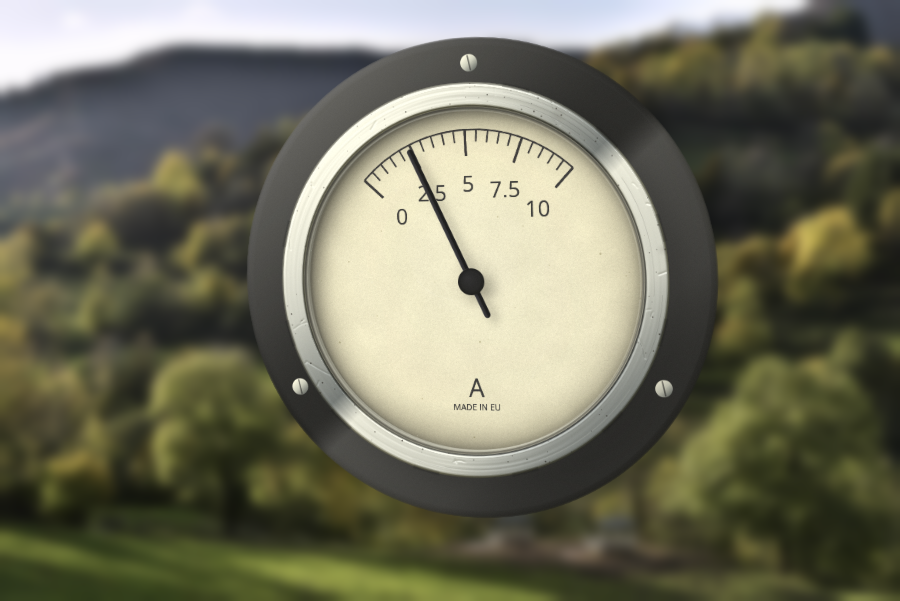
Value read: 2.5 A
